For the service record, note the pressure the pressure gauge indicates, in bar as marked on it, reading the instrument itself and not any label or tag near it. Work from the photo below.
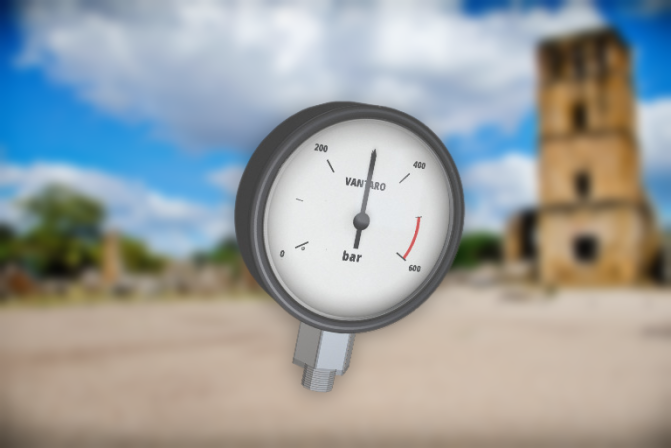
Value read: 300 bar
